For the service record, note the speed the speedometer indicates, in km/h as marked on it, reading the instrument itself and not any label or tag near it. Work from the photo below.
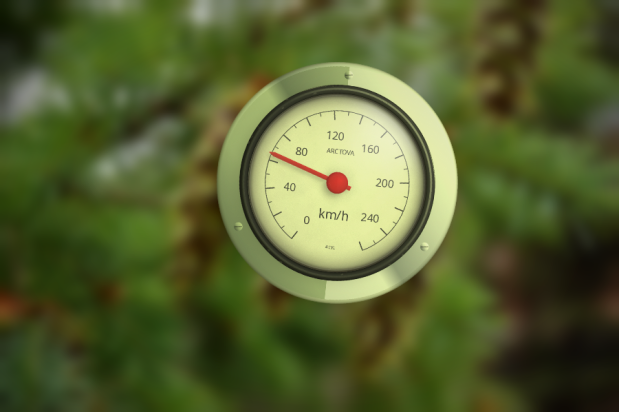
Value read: 65 km/h
